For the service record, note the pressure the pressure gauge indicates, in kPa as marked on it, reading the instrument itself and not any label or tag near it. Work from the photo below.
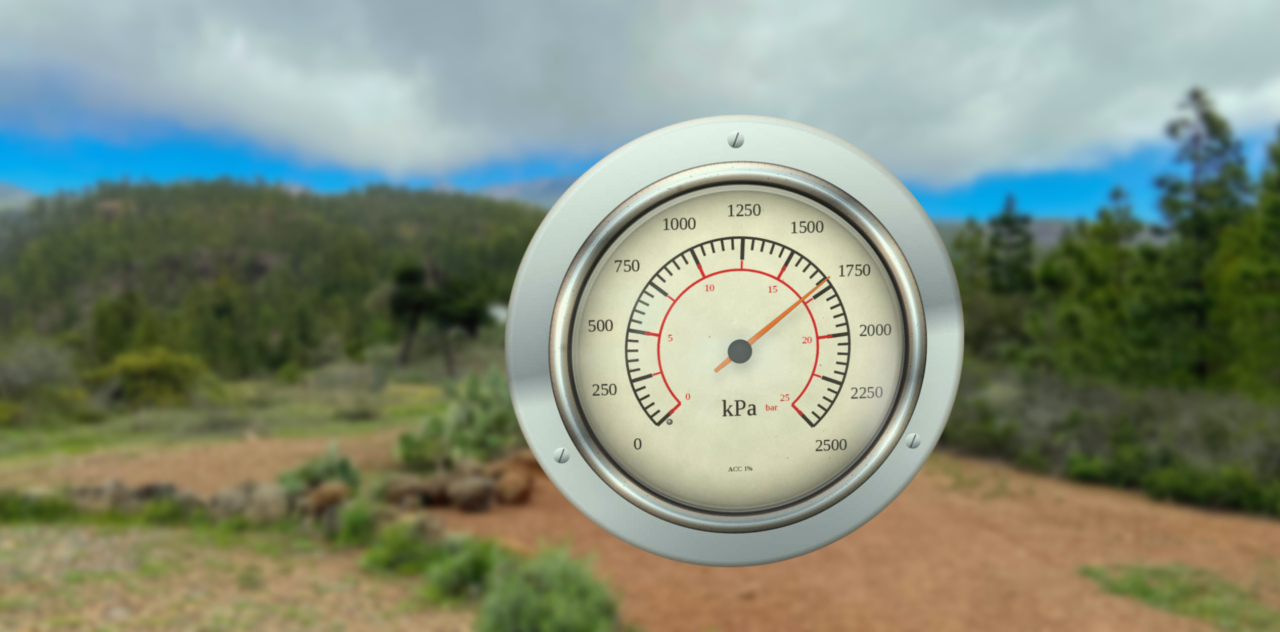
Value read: 1700 kPa
